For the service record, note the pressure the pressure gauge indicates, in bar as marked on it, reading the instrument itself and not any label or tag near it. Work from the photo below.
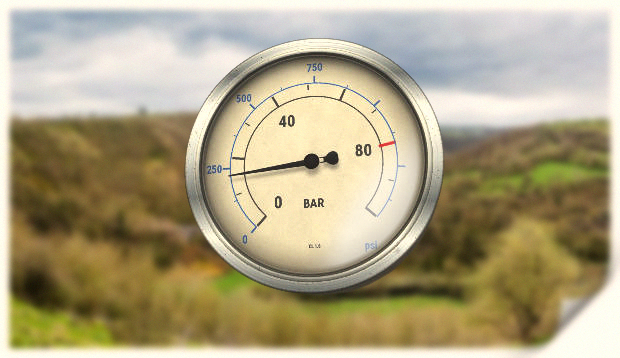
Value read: 15 bar
